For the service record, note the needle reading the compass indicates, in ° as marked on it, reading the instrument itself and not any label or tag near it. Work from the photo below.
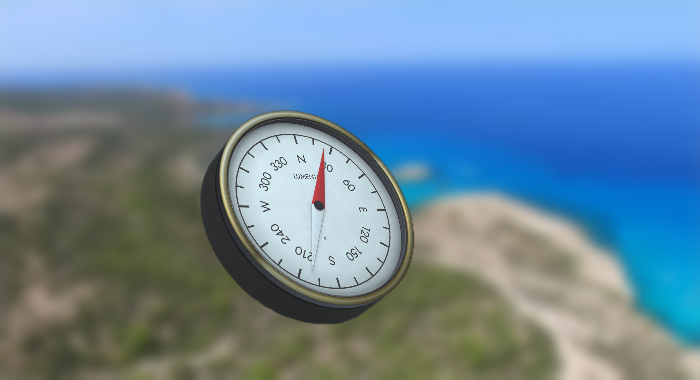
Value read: 22.5 °
